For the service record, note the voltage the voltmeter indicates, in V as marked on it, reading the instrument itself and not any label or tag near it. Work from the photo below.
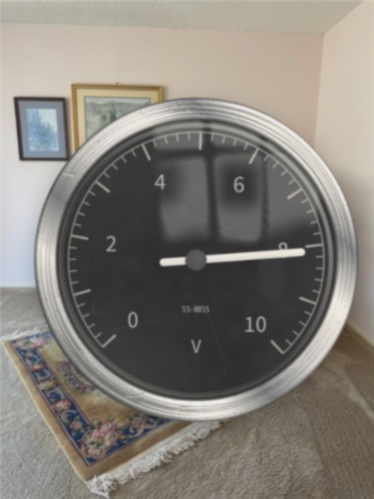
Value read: 8.1 V
